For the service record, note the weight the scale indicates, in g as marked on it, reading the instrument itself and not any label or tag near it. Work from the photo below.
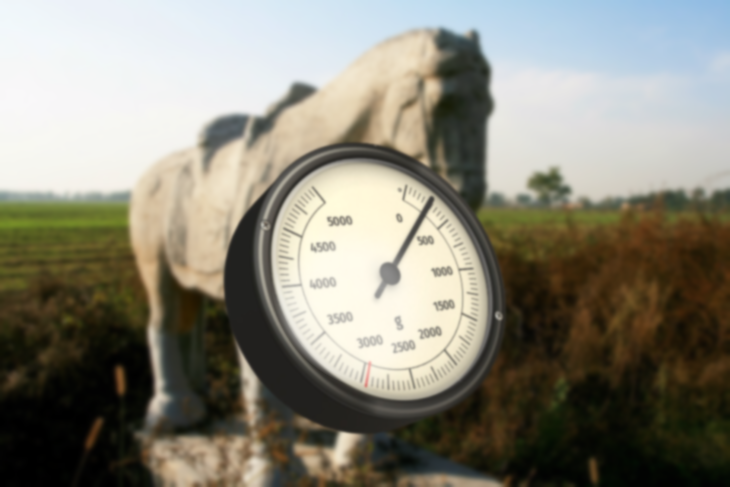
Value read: 250 g
